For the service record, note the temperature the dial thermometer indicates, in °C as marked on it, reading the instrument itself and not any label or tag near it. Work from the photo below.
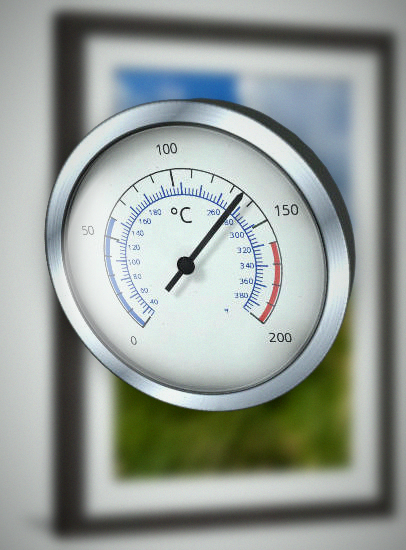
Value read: 135 °C
